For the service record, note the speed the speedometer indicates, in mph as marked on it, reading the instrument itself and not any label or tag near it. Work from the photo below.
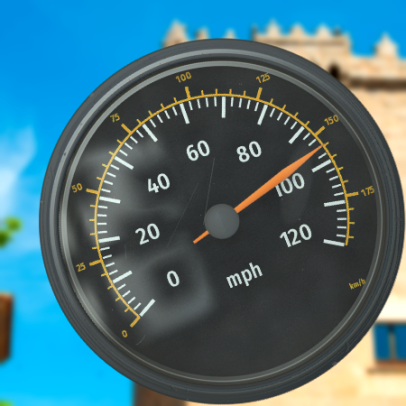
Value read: 96 mph
